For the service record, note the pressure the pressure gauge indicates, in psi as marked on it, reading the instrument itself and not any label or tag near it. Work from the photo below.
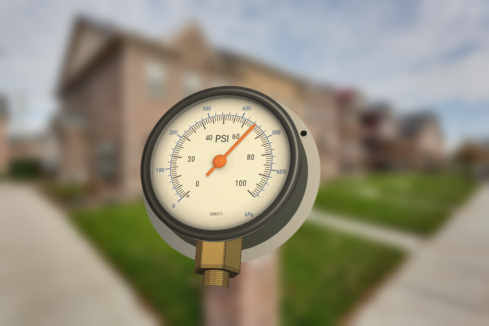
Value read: 65 psi
